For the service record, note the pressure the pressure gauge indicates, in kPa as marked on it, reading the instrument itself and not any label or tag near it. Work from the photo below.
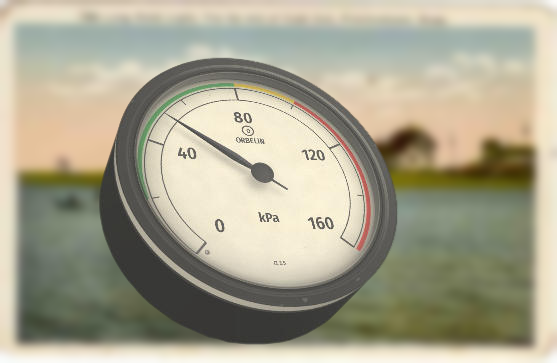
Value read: 50 kPa
